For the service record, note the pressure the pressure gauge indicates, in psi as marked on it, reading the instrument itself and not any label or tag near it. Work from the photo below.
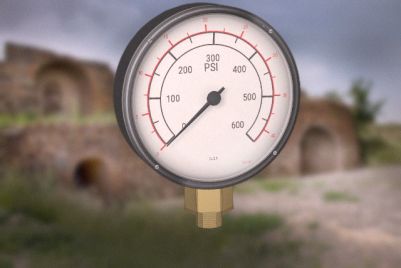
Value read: 0 psi
